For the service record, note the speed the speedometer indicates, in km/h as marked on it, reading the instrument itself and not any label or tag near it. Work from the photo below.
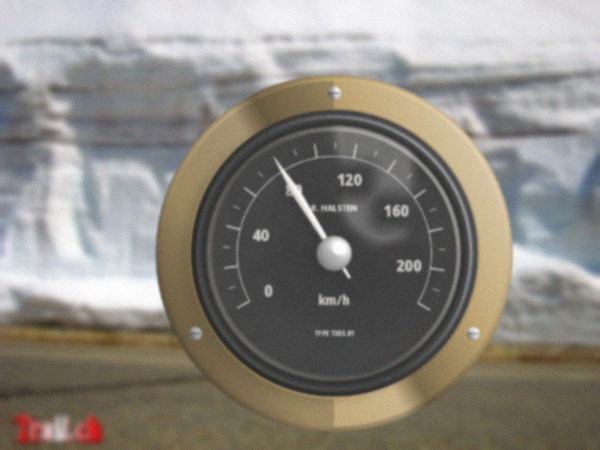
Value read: 80 km/h
